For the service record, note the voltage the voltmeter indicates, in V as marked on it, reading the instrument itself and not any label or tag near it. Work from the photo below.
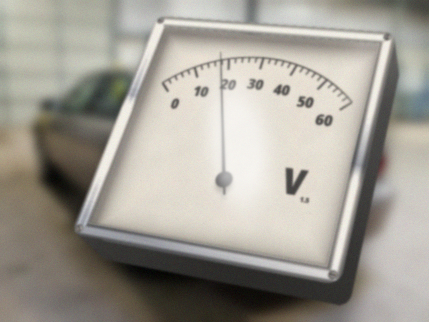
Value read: 18 V
